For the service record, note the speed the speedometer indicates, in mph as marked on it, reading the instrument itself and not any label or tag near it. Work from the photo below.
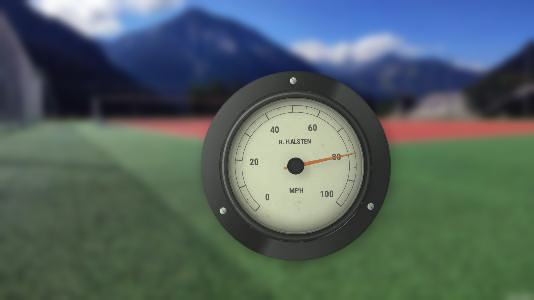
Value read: 80 mph
